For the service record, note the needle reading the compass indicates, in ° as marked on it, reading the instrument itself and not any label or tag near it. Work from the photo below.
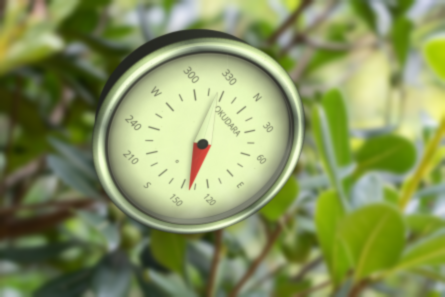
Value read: 142.5 °
